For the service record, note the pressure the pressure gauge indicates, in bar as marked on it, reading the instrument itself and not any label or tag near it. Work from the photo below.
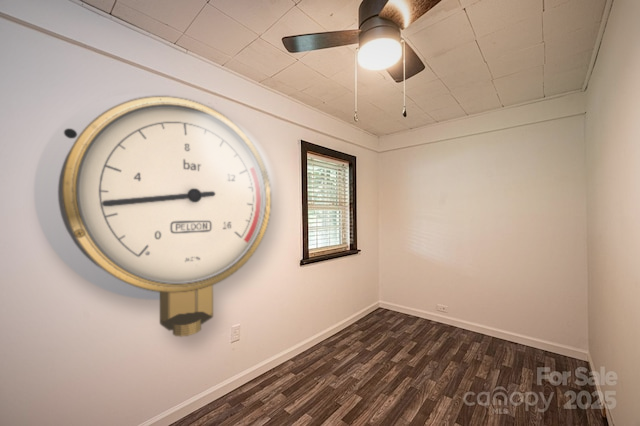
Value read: 2.5 bar
